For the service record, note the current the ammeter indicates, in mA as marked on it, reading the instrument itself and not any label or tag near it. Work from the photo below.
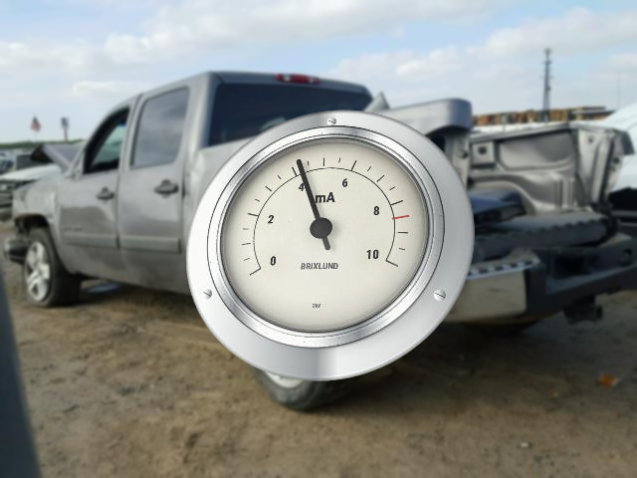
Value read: 4.25 mA
